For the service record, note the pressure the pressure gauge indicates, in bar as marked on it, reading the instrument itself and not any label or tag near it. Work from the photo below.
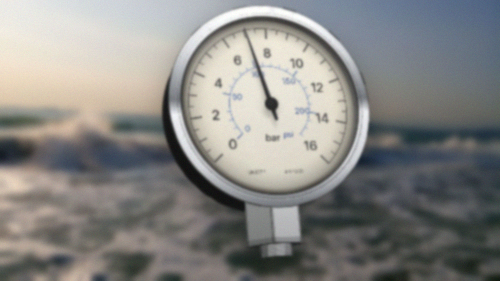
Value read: 7 bar
